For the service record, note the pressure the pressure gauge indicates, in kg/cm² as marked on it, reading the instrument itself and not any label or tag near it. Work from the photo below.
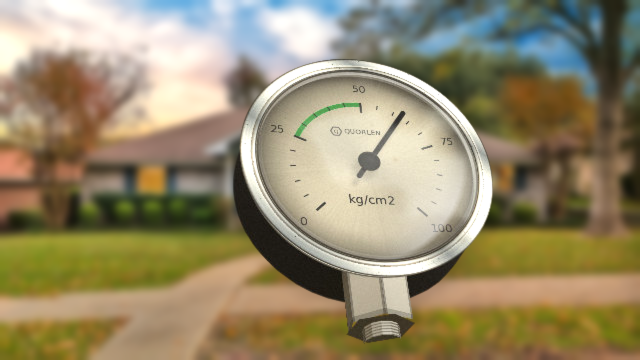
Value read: 62.5 kg/cm²
